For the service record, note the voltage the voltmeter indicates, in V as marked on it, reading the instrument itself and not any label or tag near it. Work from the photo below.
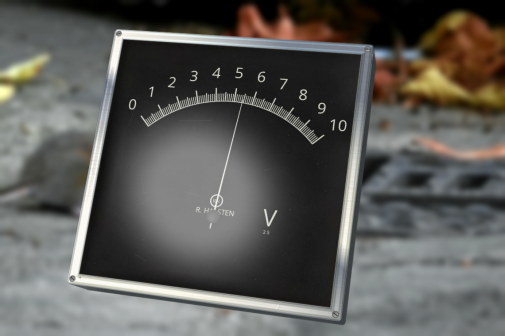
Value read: 5.5 V
